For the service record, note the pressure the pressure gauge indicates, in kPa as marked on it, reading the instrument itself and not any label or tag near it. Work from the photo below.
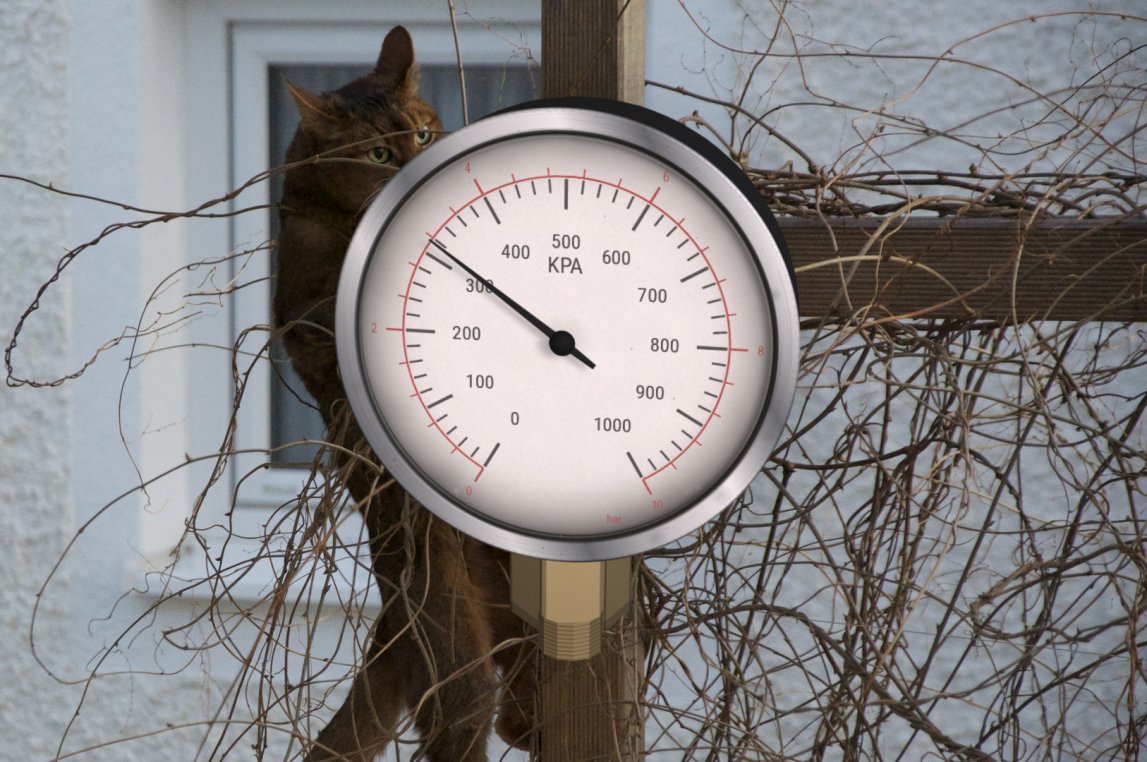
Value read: 320 kPa
